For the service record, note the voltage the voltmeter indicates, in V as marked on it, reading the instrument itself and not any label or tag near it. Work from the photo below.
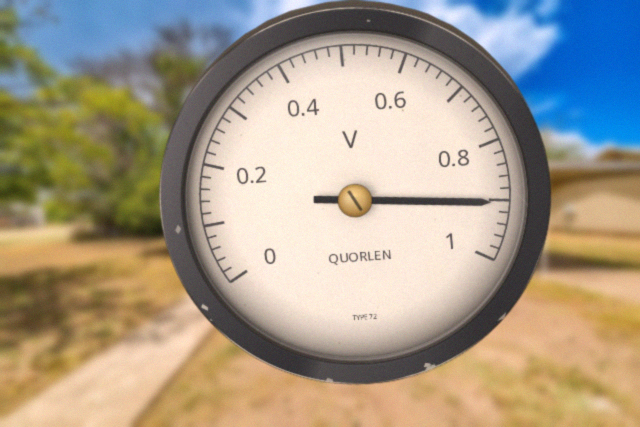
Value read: 0.9 V
